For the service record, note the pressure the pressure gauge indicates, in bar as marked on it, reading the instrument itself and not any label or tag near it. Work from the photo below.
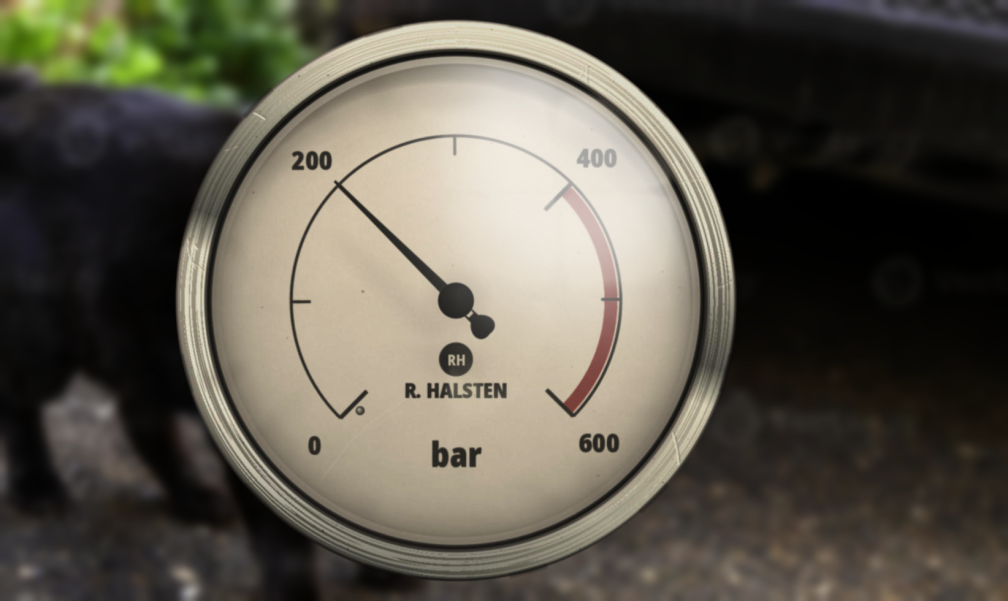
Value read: 200 bar
